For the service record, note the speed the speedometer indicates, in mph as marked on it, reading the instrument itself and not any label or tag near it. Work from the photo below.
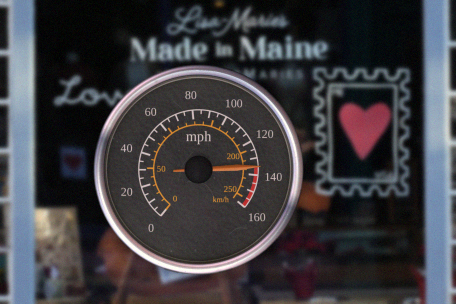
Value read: 135 mph
